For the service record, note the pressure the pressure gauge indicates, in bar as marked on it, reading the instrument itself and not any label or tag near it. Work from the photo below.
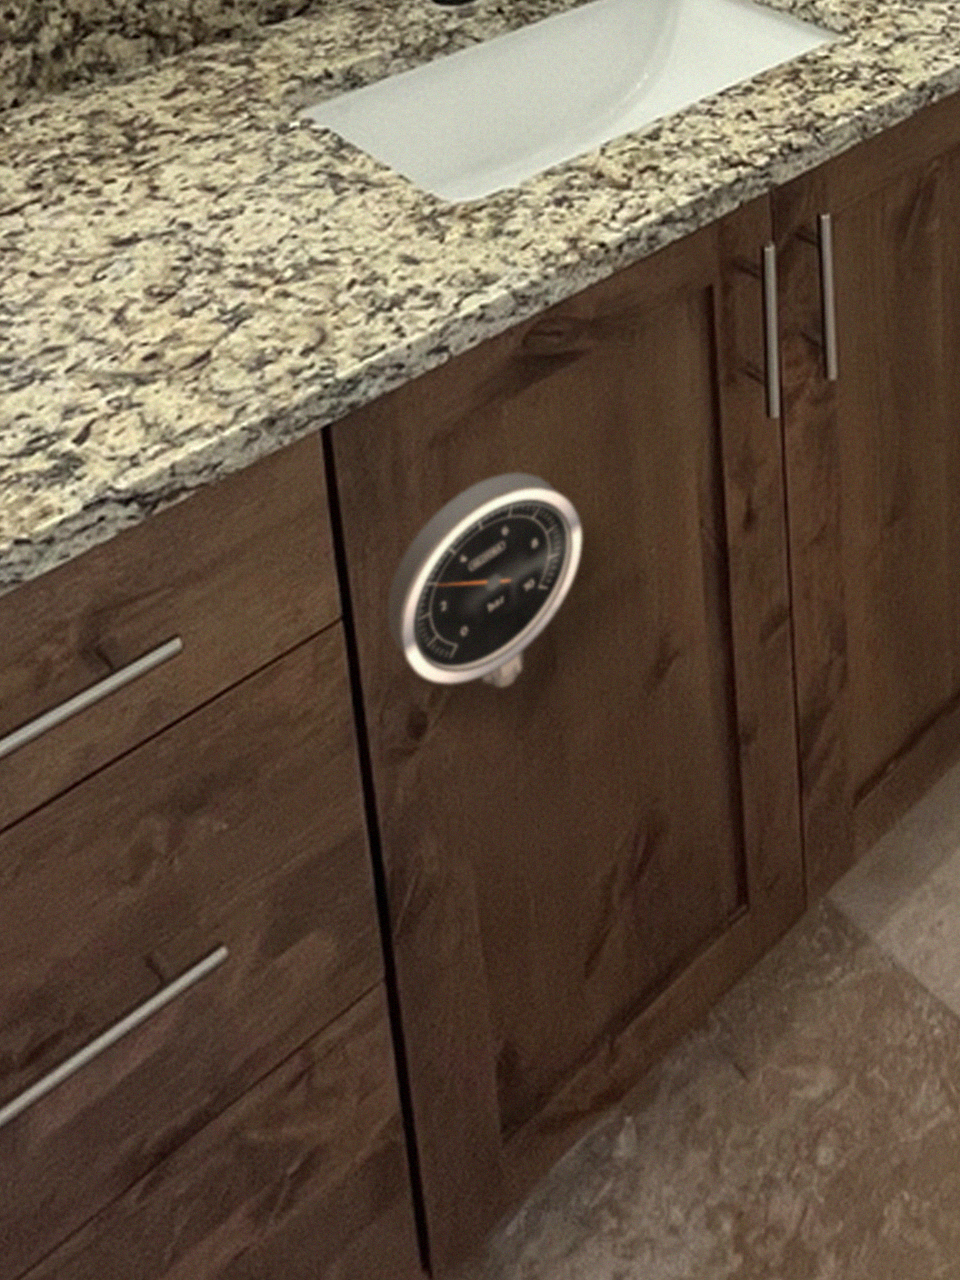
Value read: 3 bar
